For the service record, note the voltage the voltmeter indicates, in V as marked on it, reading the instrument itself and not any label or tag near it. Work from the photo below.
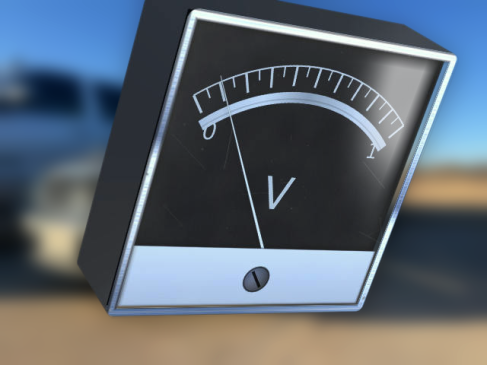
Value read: 0.1 V
